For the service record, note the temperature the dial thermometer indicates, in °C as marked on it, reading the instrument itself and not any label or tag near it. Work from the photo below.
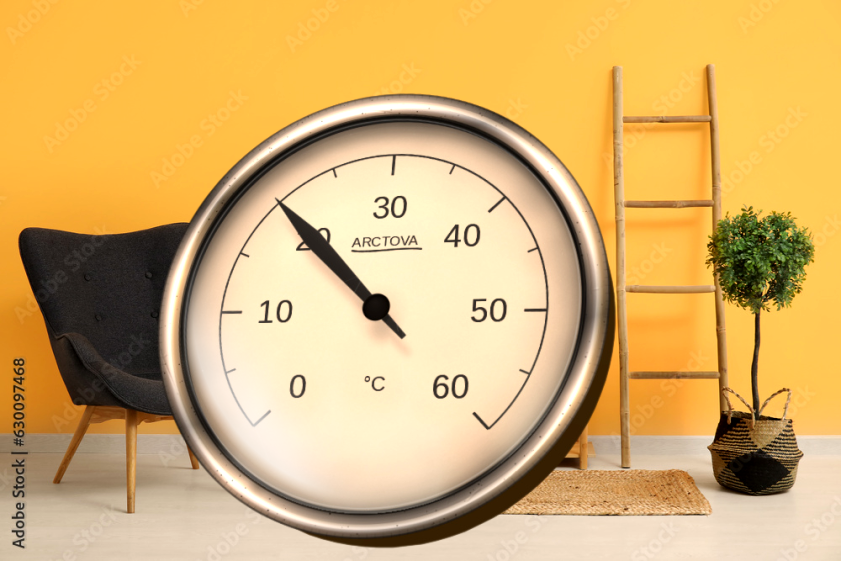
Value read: 20 °C
